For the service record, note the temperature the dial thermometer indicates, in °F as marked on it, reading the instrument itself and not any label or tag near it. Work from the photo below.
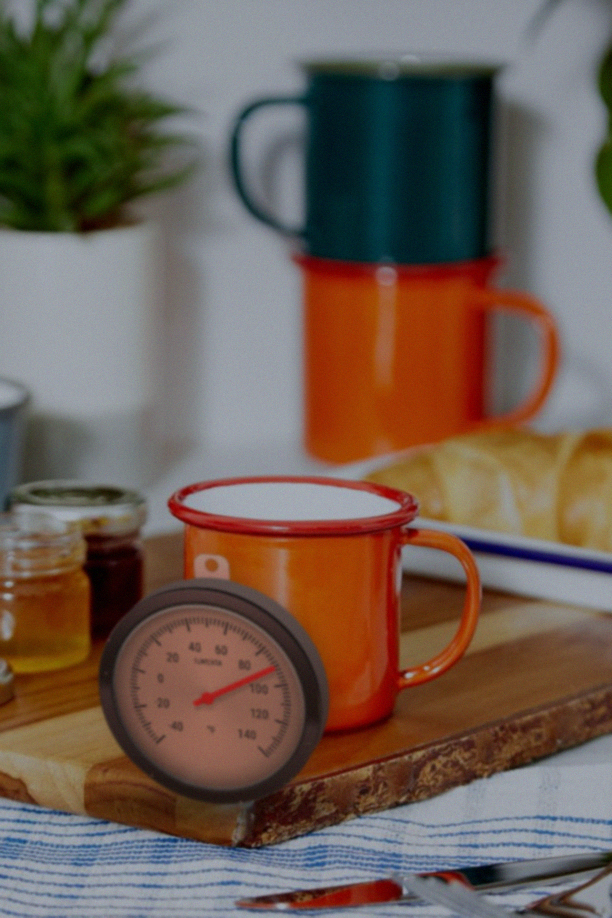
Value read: 90 °F
